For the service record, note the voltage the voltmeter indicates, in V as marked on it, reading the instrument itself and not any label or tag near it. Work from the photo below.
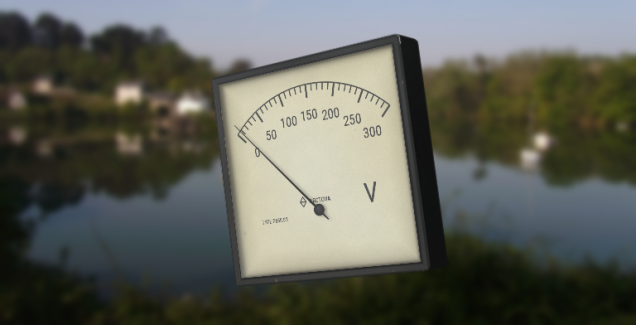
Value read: 10 V
